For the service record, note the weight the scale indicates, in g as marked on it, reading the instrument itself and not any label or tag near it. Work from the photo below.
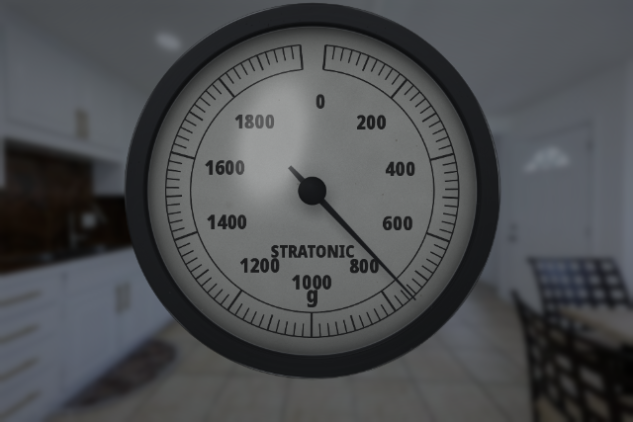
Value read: 750 g
